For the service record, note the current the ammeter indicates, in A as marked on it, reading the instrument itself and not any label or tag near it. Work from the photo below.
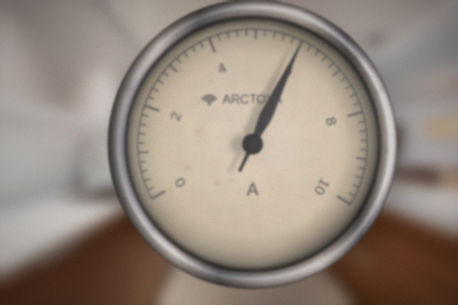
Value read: 6 A
